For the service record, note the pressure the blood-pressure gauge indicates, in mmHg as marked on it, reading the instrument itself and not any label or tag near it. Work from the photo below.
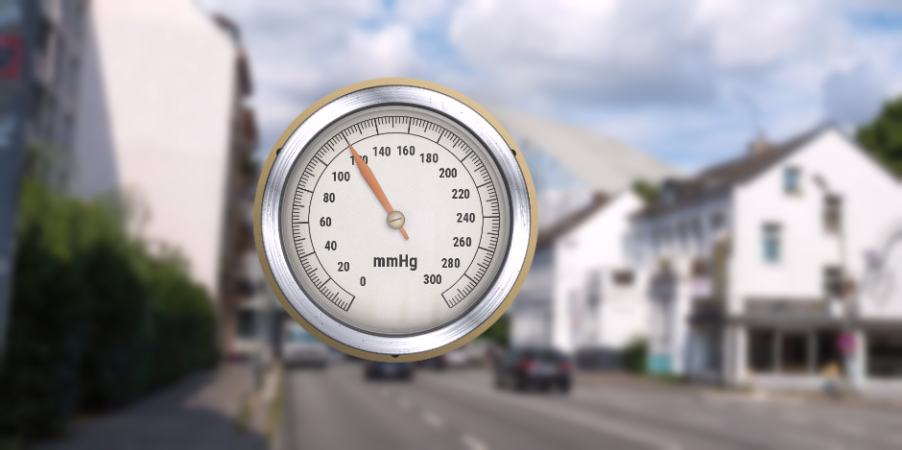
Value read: 120 mmHg
